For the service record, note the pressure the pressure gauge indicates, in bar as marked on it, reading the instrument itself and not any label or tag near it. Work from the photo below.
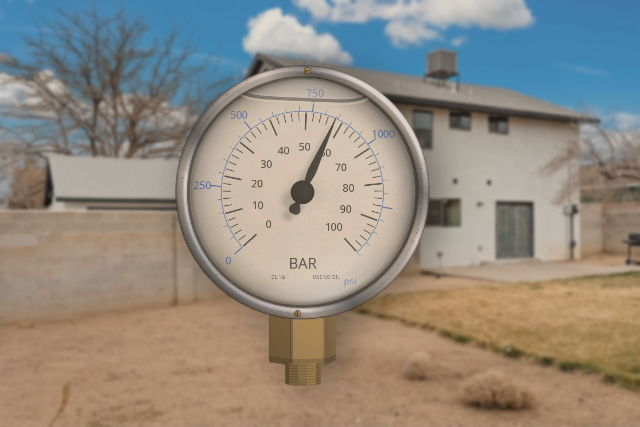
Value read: 58 bar
